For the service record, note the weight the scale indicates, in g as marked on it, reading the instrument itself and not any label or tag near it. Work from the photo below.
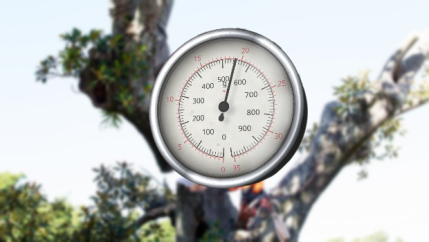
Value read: 550 g
